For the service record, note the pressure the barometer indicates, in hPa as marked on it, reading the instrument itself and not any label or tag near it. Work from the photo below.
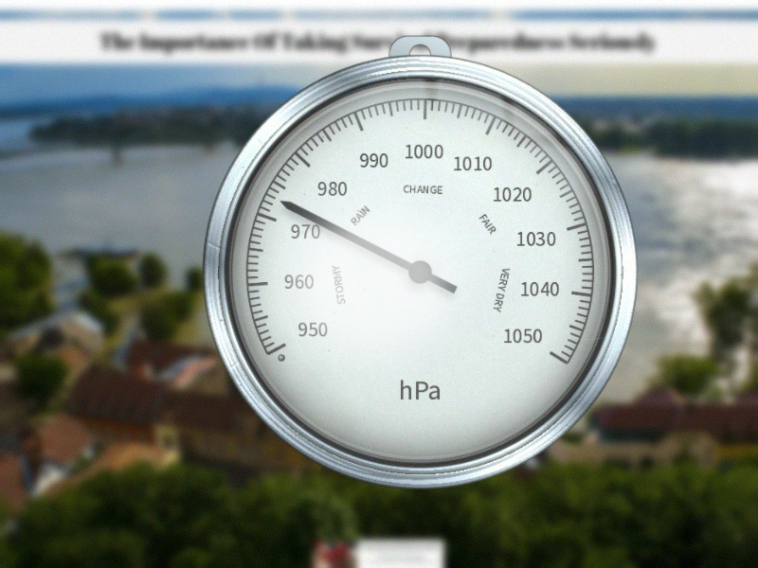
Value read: 973 hPa
